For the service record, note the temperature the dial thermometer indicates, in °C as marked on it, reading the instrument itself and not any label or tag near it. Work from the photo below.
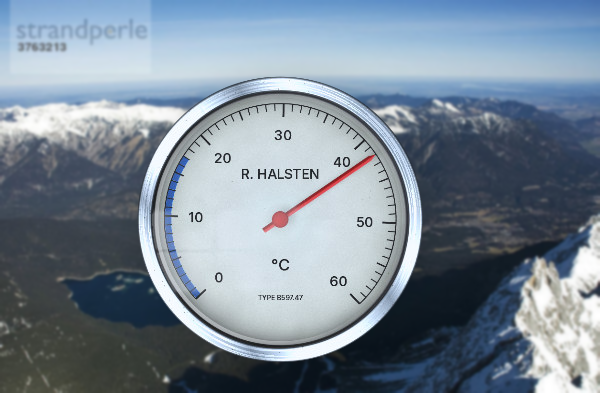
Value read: 42 °C
